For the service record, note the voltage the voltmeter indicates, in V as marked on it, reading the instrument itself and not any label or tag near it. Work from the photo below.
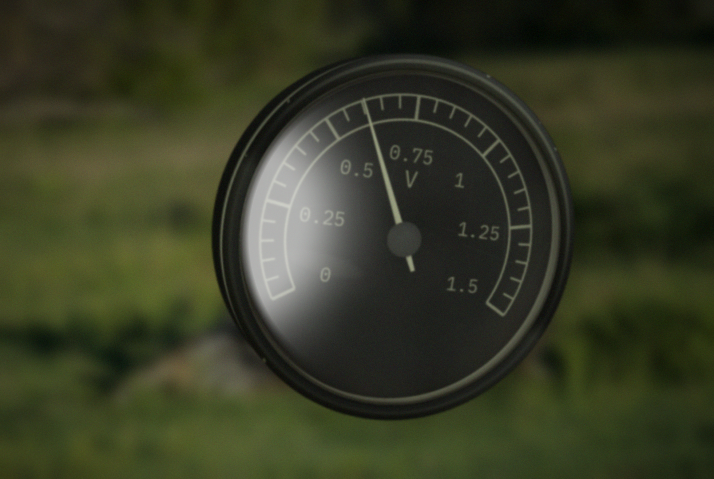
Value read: 0.6 V
